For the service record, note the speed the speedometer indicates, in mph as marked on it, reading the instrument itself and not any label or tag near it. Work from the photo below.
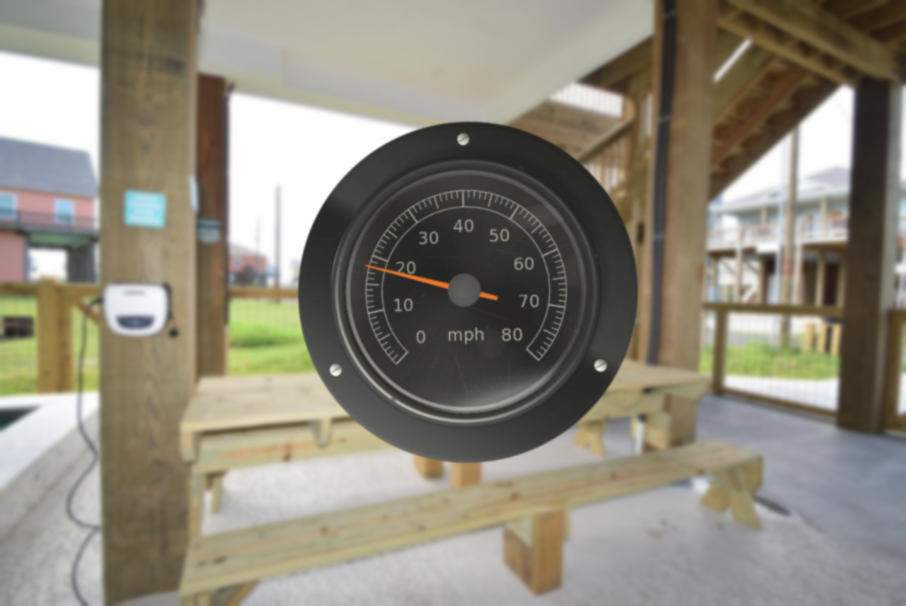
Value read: 18 mph
